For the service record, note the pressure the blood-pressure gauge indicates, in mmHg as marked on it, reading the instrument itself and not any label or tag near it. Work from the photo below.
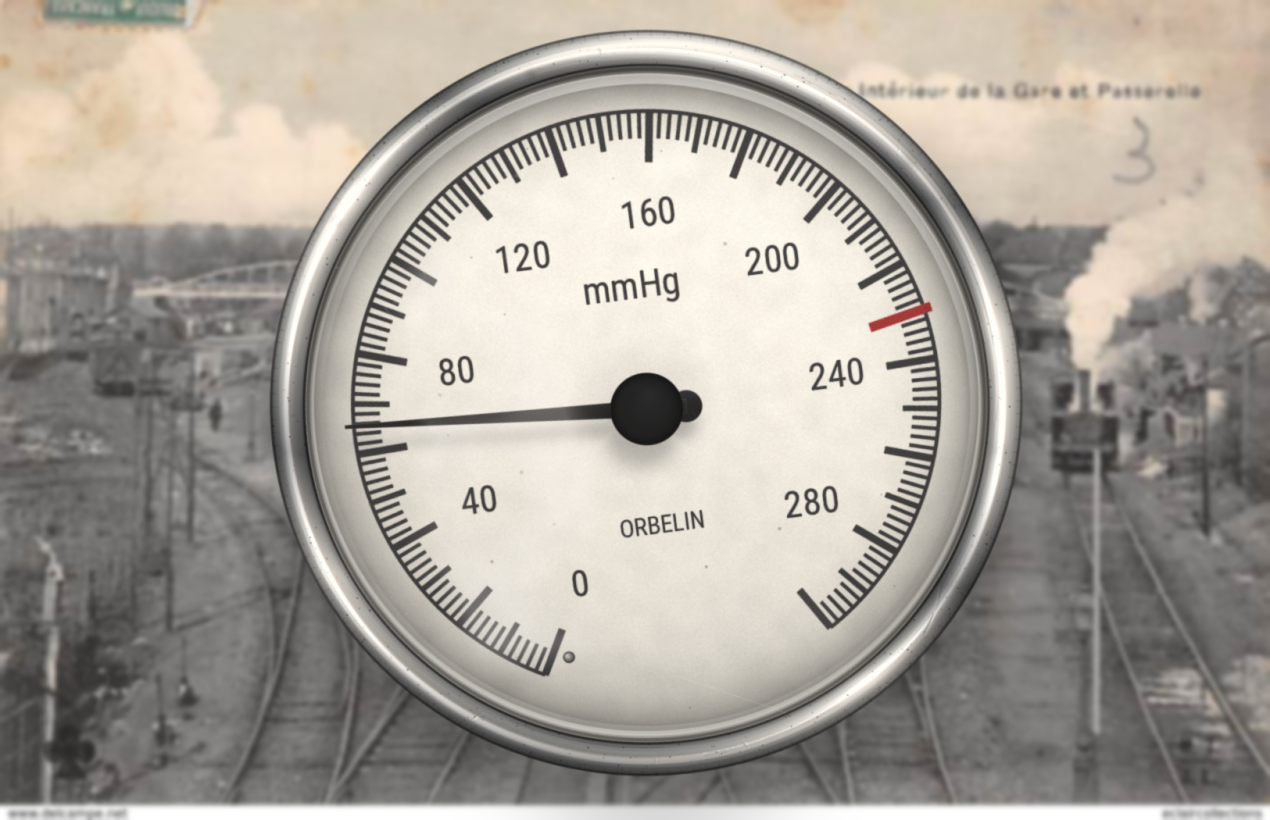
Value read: 66 mmHg
